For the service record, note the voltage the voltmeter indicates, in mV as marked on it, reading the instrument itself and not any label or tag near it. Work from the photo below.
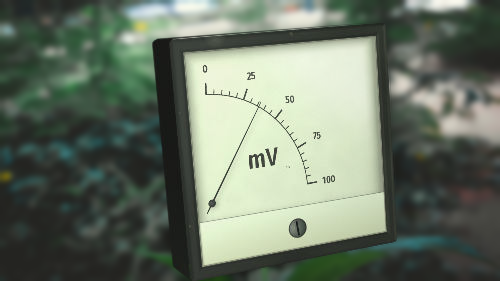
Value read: 35 mV
